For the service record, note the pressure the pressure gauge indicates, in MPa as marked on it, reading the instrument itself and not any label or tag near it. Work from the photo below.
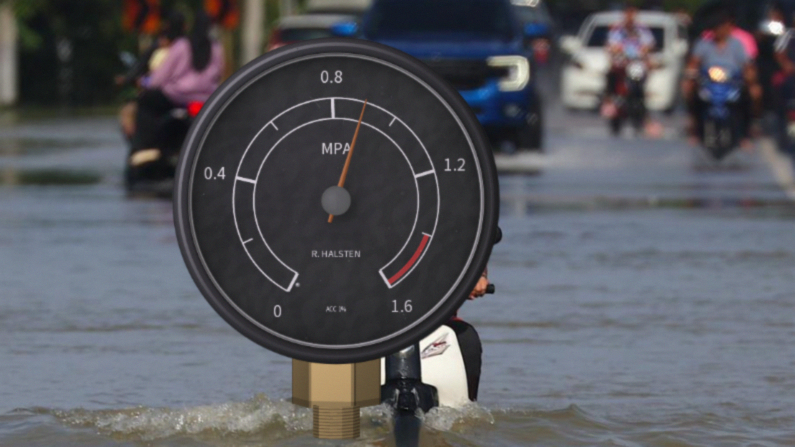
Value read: 0.9 MPa
